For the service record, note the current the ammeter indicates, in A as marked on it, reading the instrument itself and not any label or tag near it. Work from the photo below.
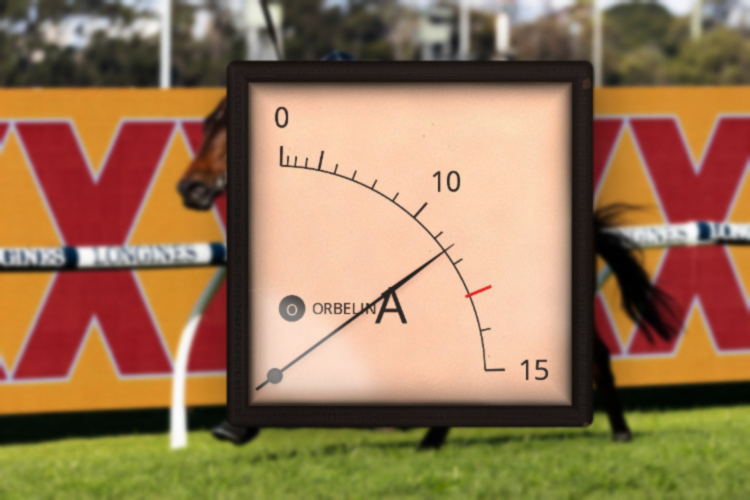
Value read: 11.5 A
